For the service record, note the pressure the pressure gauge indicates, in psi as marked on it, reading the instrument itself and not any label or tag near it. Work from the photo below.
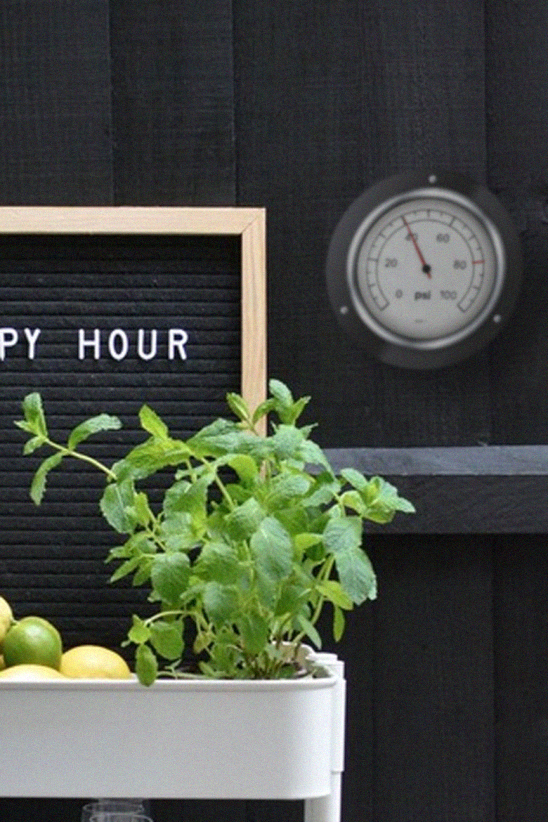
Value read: 40 psi
